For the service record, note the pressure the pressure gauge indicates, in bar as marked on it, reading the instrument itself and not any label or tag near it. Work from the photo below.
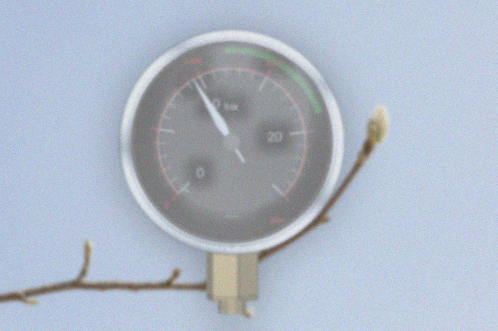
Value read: 9.5 bar
